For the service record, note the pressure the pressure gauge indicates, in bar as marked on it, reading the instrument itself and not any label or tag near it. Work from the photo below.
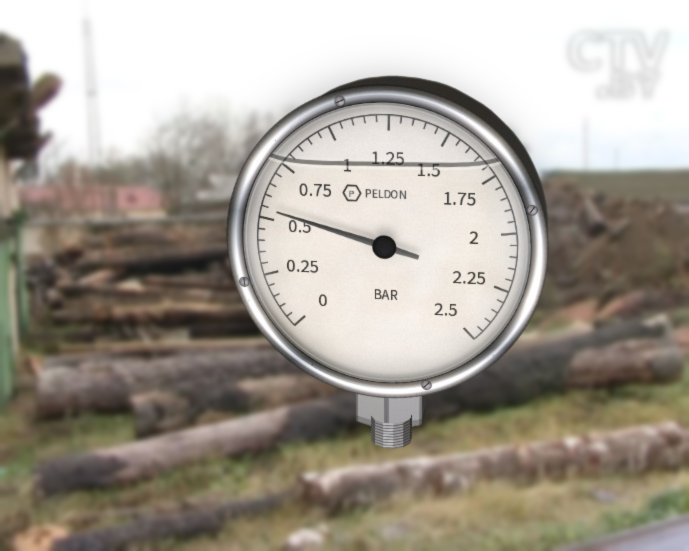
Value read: 0.55 bar
